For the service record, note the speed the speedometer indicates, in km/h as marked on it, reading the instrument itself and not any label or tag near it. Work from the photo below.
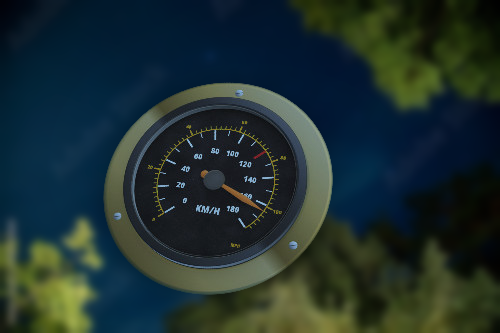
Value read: 165 km/h
